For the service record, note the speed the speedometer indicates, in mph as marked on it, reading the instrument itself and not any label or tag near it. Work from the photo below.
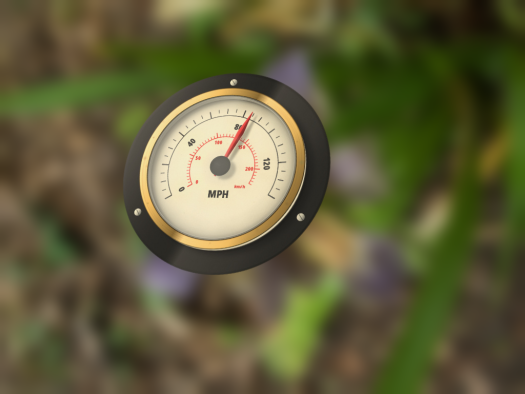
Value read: 85 mph
